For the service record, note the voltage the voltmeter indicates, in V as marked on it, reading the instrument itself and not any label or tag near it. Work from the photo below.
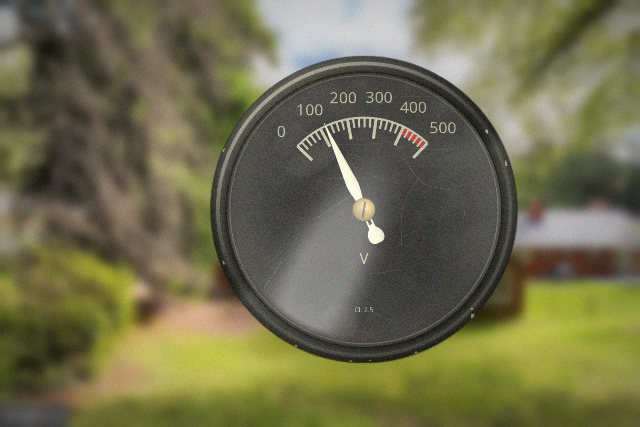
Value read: 120 V
